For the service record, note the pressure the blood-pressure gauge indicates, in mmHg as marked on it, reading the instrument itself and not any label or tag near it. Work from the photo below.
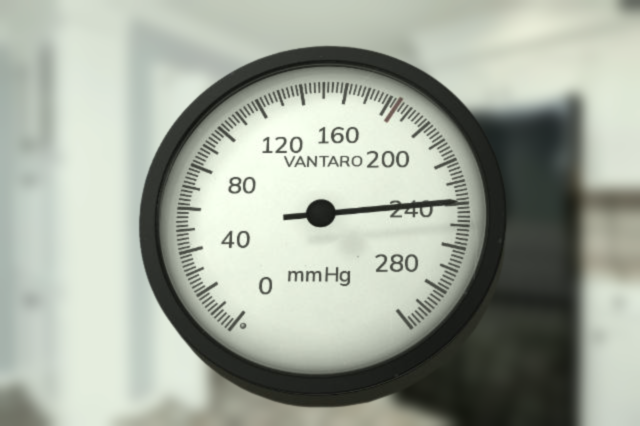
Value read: 240 mmHg
